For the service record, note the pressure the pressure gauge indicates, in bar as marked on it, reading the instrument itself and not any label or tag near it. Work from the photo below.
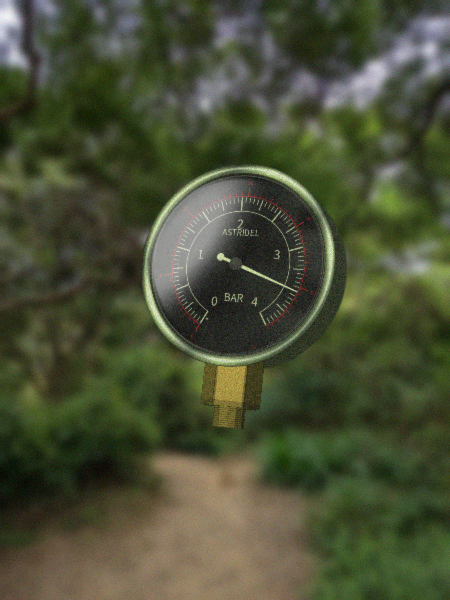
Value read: 3.5 bar
